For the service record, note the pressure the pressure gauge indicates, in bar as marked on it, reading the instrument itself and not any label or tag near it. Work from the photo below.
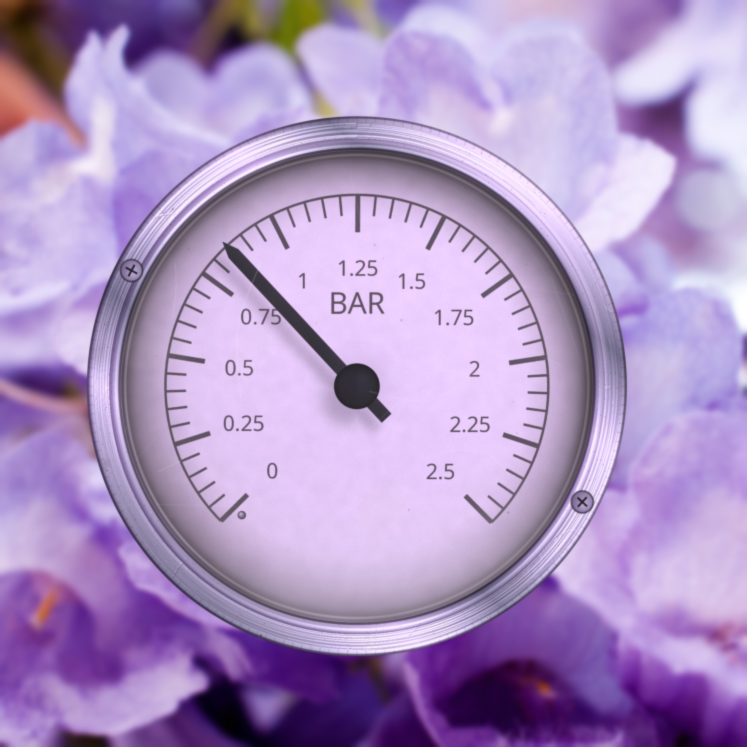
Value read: 0.85 bar
